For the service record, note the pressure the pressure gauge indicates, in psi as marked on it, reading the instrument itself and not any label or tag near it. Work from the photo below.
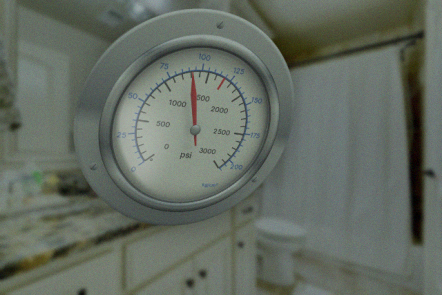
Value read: 1300 psi
